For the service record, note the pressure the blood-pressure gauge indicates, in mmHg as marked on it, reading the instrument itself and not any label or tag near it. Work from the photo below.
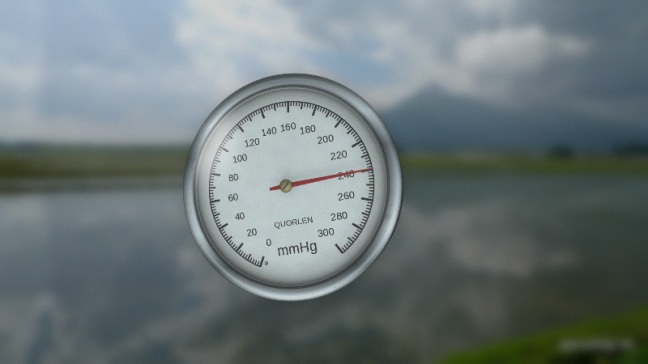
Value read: 240 mmHg
